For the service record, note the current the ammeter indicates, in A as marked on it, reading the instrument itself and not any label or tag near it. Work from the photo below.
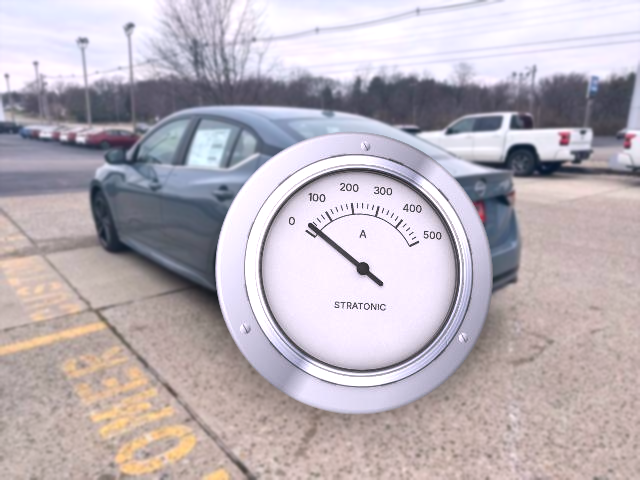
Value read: 20 A
